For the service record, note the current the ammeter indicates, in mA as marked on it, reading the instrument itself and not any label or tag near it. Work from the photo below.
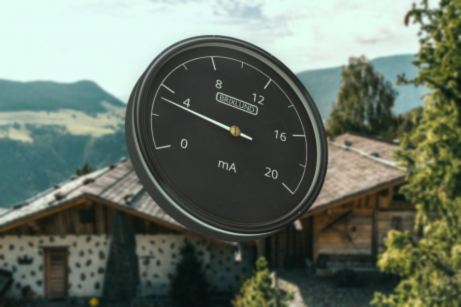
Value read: 3 mA
